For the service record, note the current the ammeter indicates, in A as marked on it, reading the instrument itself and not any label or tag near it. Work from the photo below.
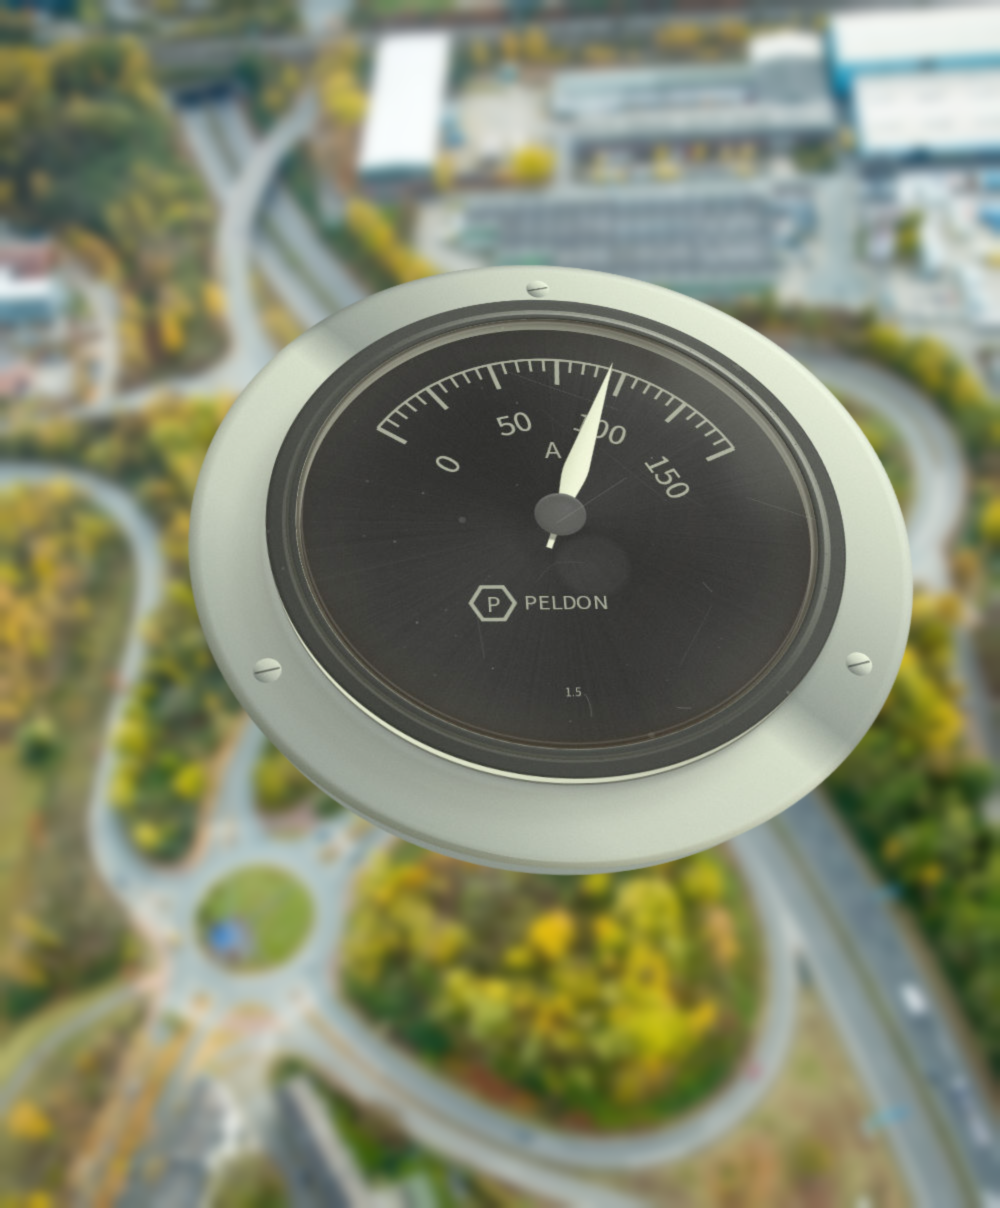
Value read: 95 A
